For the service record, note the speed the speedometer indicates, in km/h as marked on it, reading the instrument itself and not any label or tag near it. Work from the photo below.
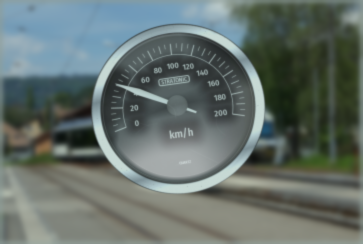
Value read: 40 km/h
